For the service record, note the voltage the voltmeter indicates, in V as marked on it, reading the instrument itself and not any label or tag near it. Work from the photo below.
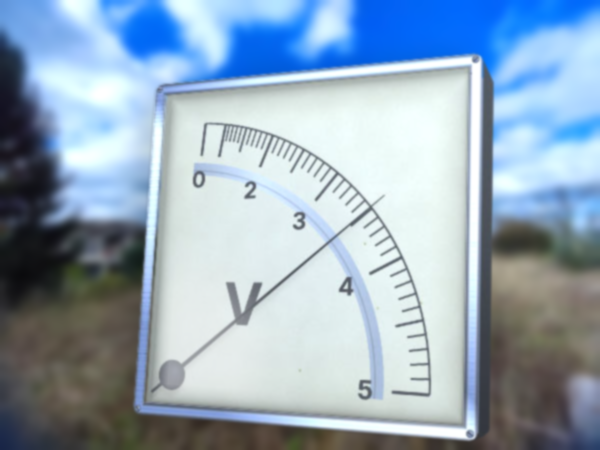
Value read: 3.5 V
